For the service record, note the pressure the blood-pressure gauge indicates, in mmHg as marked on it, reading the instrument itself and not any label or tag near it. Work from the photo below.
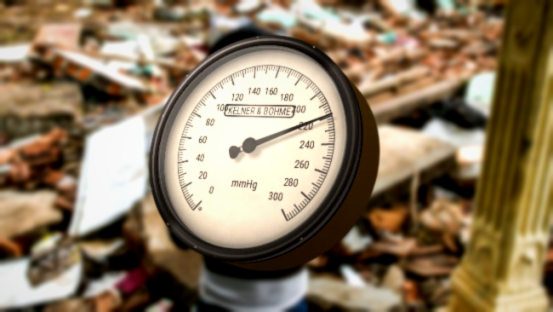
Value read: 220 mmHg
